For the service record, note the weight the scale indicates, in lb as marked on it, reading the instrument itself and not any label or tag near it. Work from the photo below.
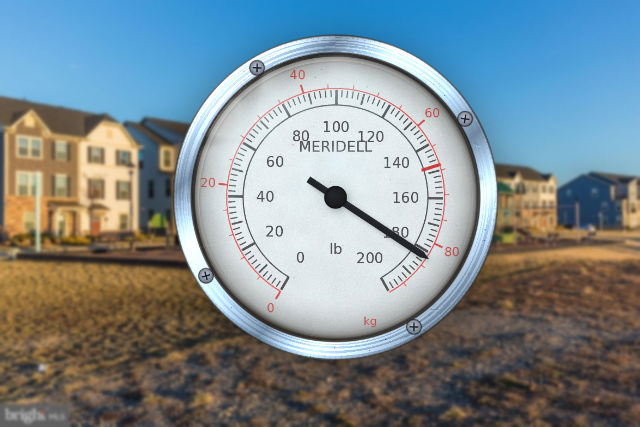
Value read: 182 lb
